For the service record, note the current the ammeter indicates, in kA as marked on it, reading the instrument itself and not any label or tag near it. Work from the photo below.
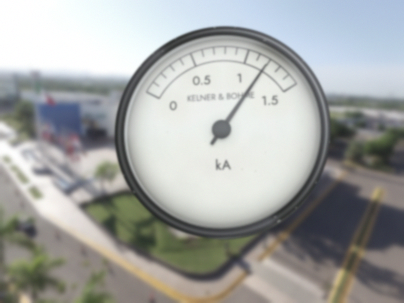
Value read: 1.2 kA
